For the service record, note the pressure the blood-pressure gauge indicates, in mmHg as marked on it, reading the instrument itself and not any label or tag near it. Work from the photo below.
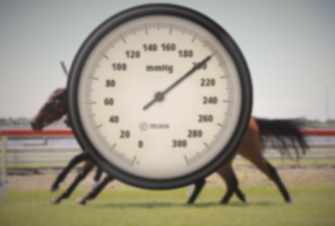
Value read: 200 mmHg
